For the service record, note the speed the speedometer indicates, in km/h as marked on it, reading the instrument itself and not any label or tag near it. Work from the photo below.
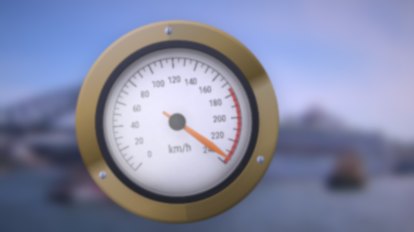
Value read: 235 km/h
